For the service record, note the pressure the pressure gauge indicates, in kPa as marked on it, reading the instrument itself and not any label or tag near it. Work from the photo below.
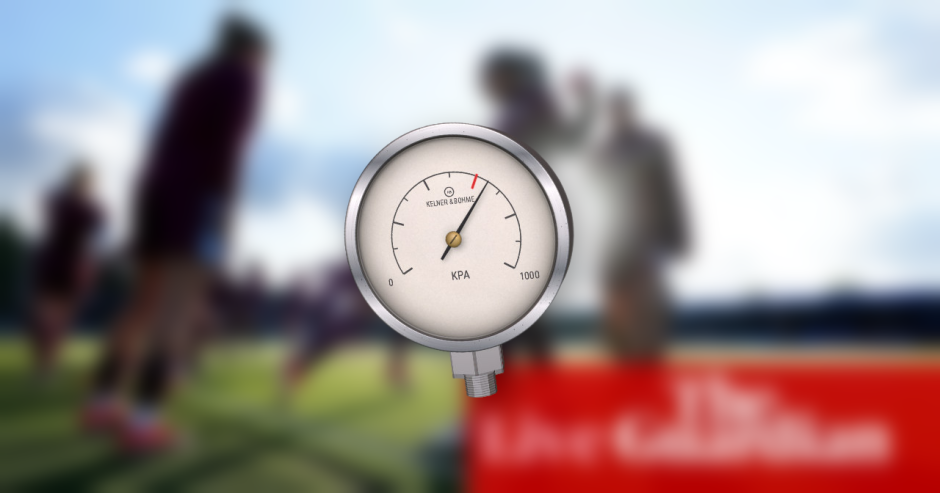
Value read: 650 kPa
